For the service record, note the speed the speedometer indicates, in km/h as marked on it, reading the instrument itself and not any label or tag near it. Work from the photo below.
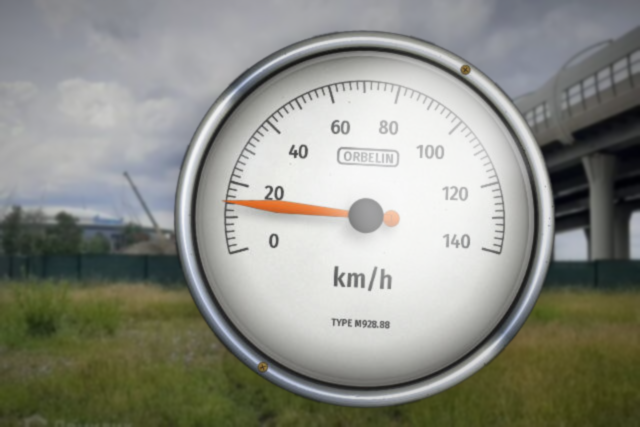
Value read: 14 km/h
